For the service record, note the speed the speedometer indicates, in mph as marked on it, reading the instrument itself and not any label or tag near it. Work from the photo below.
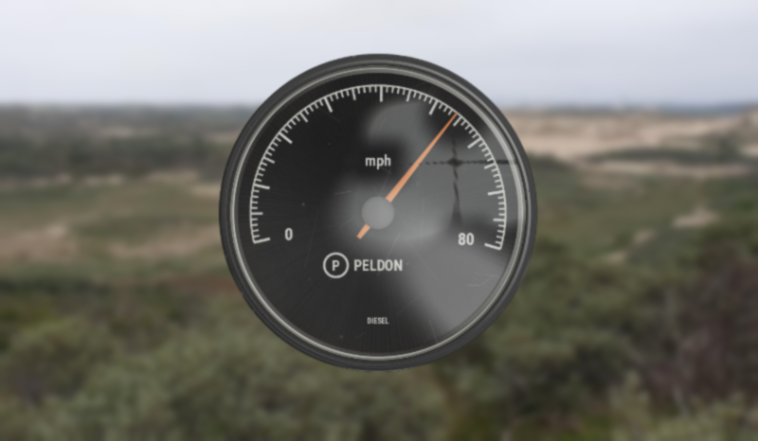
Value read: 54 mph
